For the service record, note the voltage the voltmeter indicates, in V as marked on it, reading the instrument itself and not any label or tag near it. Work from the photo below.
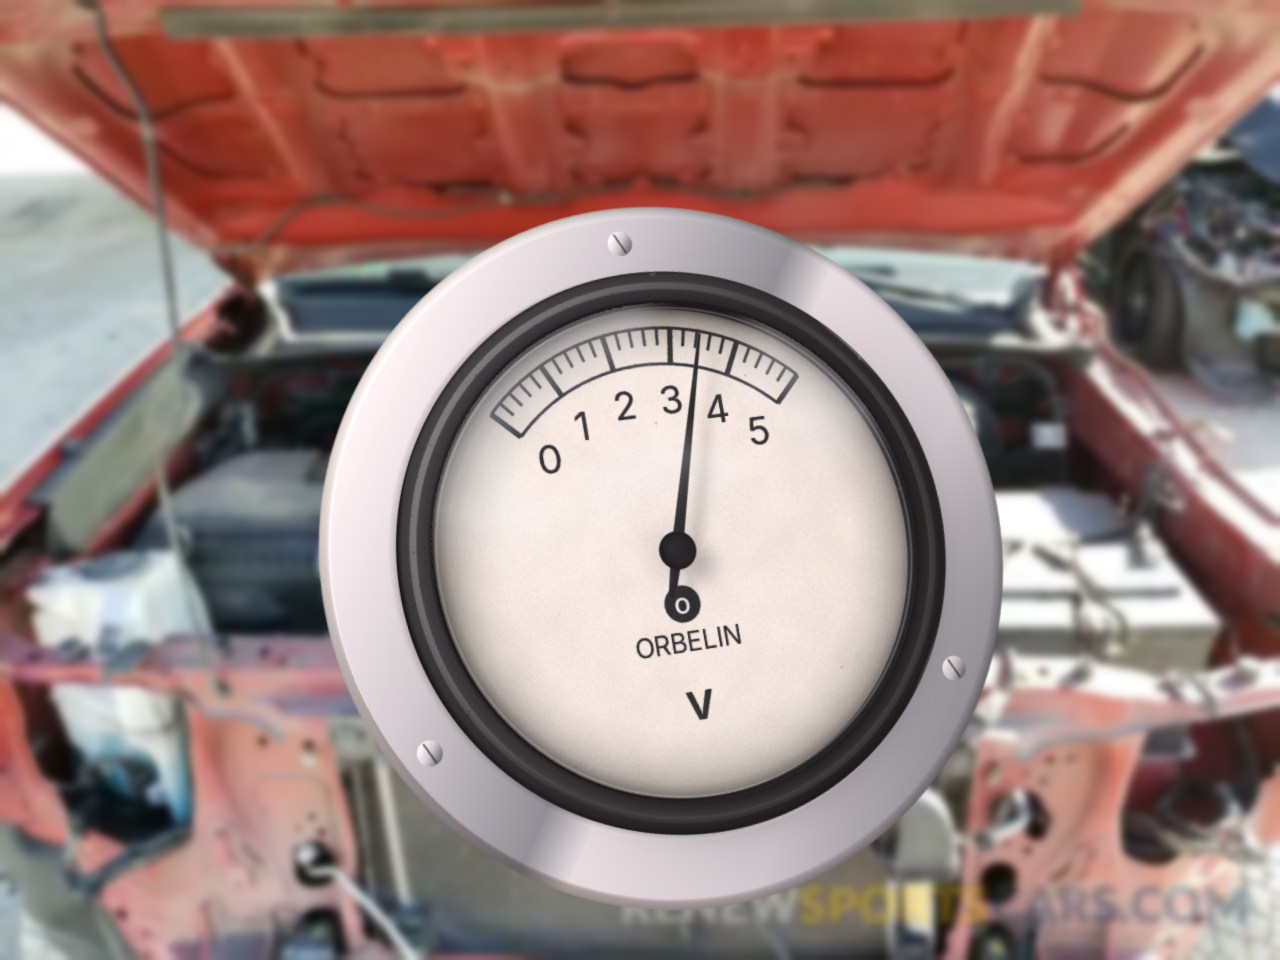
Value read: 3.4 V
